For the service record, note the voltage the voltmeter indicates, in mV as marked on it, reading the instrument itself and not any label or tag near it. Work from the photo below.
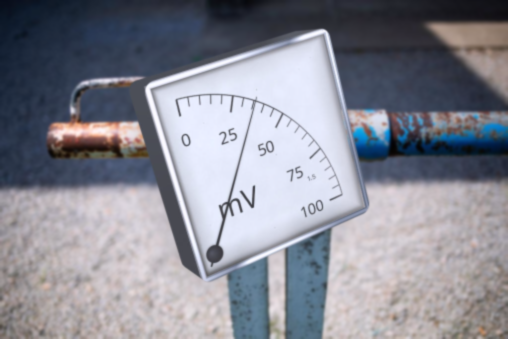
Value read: 35 mV
